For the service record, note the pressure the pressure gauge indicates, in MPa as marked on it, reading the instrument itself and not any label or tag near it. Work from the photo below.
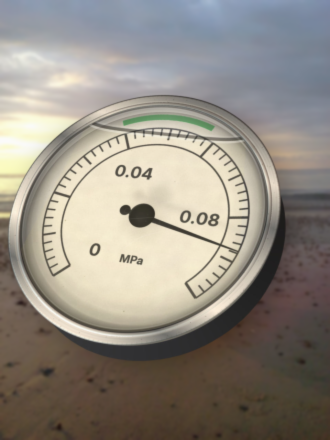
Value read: 0.088 MPa
